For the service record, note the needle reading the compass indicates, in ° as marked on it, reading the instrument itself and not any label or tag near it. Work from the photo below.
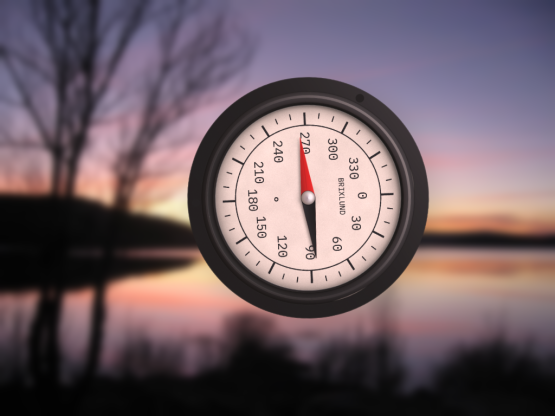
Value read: 265 °
